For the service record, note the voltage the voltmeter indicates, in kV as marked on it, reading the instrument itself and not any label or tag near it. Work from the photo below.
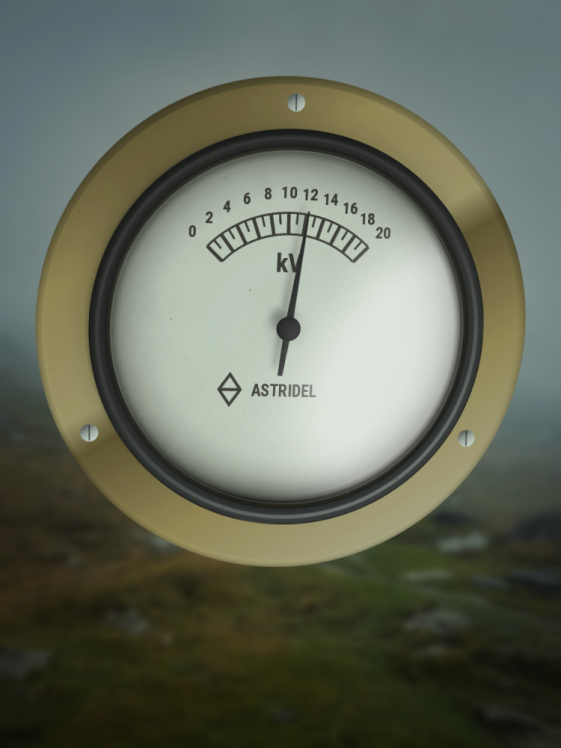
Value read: 12 kV
